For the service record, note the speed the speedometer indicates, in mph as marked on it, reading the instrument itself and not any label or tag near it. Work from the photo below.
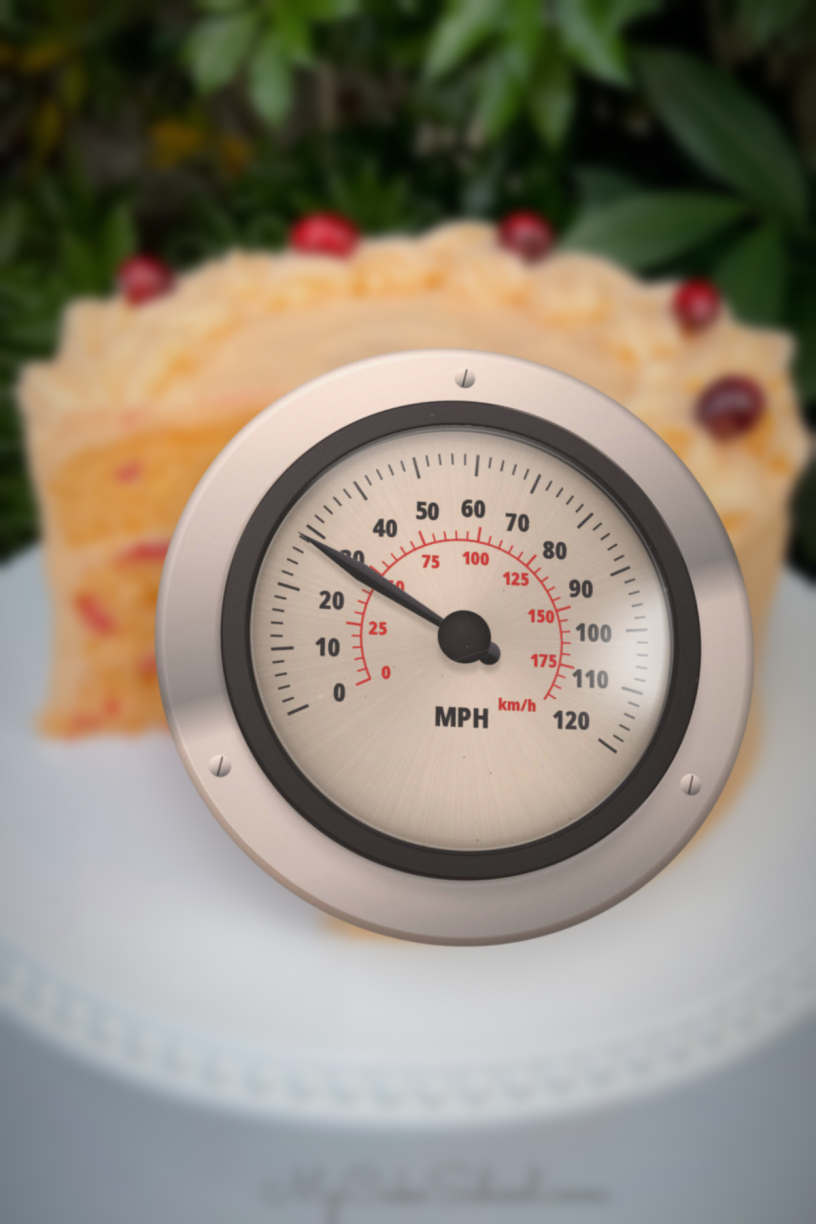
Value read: 28 mph
